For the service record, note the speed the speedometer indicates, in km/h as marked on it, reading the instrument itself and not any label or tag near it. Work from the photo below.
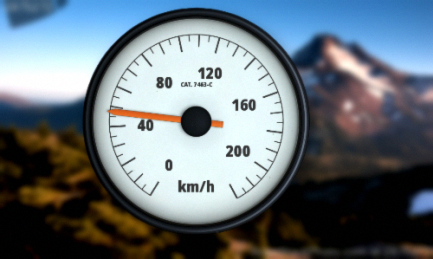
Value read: 47.5 km/h
